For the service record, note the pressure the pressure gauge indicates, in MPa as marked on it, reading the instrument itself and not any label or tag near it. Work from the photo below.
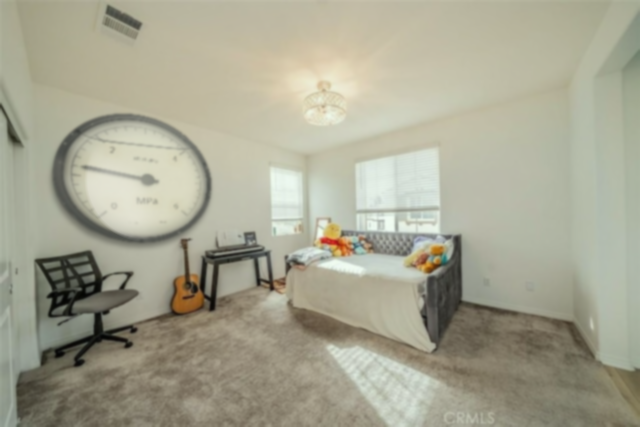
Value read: 1.2 MPa
